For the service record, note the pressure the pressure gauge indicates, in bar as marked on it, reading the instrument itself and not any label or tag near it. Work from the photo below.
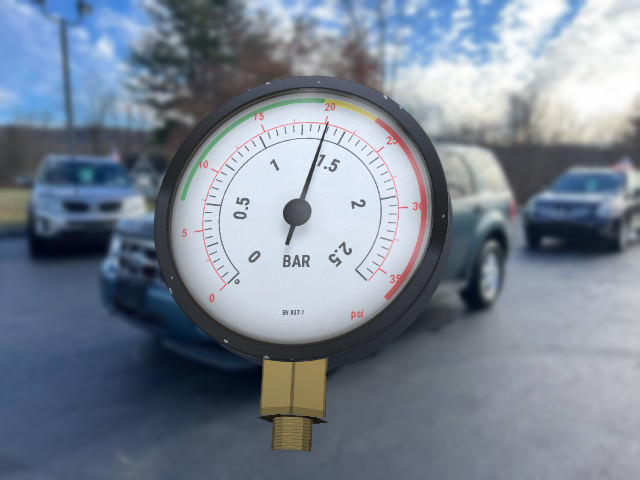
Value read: 1.4 bar
